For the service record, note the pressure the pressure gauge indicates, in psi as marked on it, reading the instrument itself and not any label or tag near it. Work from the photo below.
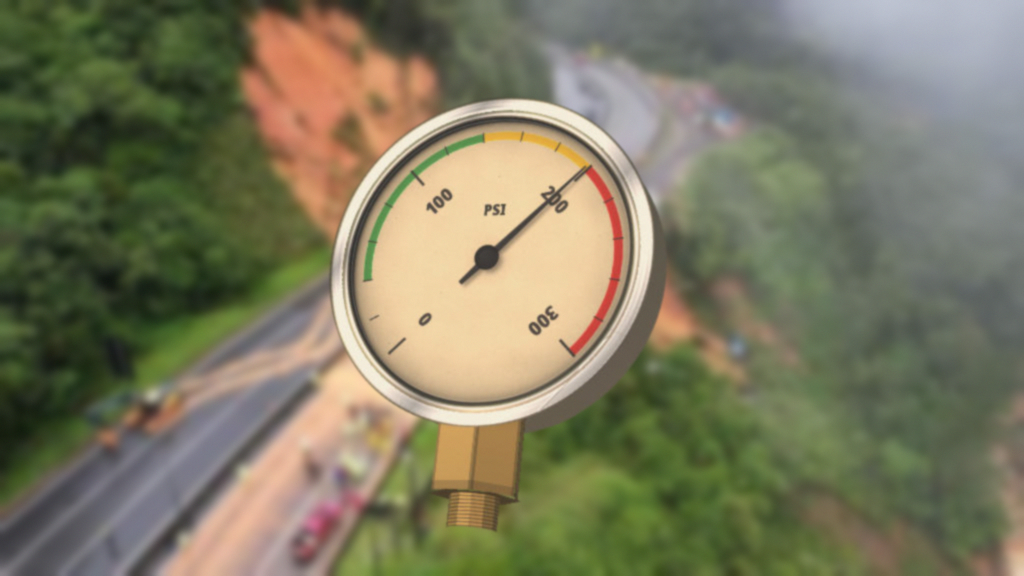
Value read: 200 psi
